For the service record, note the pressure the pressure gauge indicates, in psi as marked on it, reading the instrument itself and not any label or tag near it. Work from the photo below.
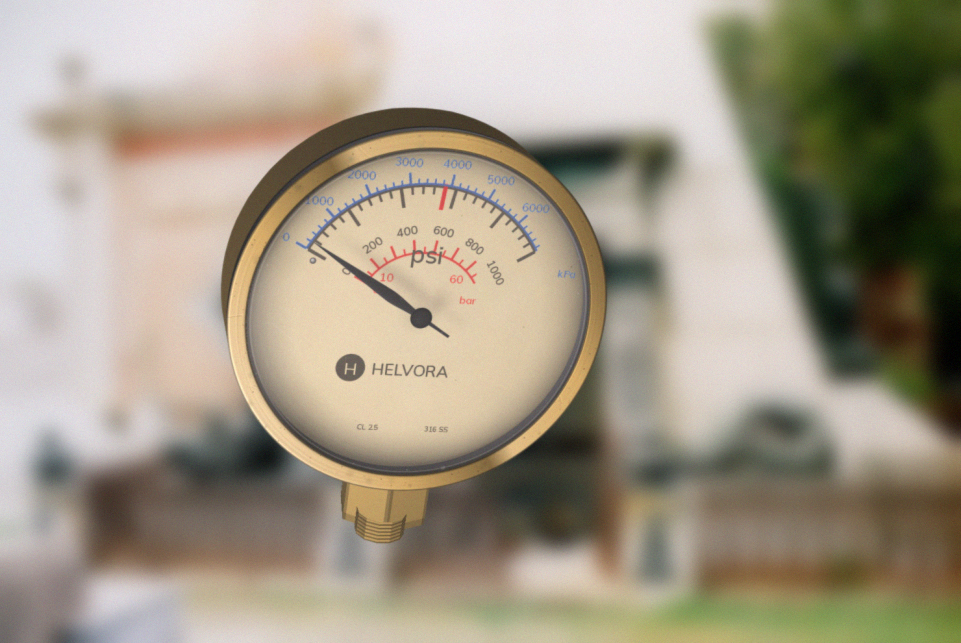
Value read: 40 psi
